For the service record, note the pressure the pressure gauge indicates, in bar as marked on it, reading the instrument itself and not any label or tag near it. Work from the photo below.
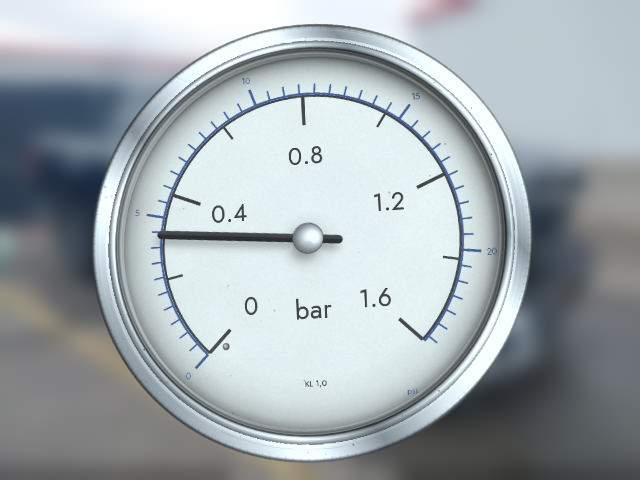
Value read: 0.3 bar
